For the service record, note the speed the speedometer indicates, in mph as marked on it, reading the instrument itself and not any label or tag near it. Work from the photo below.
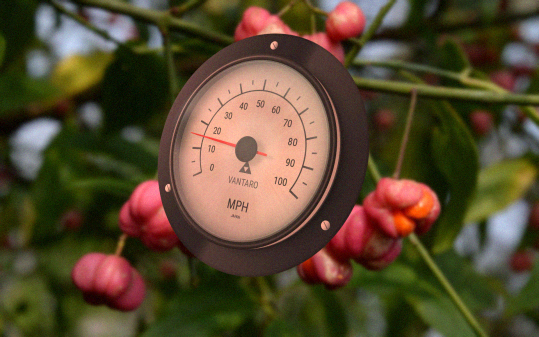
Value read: 15 mph
